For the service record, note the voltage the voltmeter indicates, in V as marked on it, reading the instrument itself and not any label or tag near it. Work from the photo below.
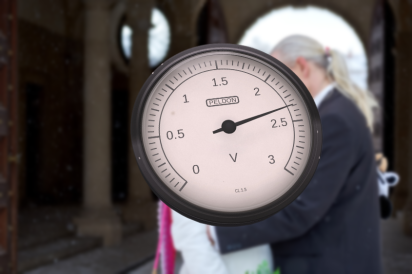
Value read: 2.35 V
